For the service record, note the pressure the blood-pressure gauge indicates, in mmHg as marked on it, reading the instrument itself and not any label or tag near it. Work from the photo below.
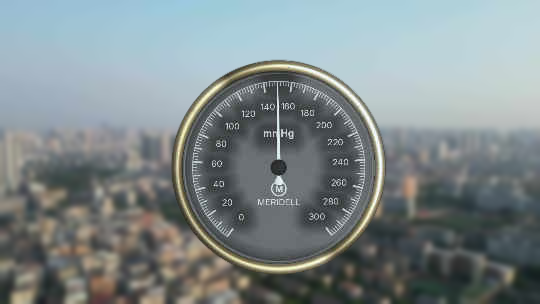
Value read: 150 mmHg
